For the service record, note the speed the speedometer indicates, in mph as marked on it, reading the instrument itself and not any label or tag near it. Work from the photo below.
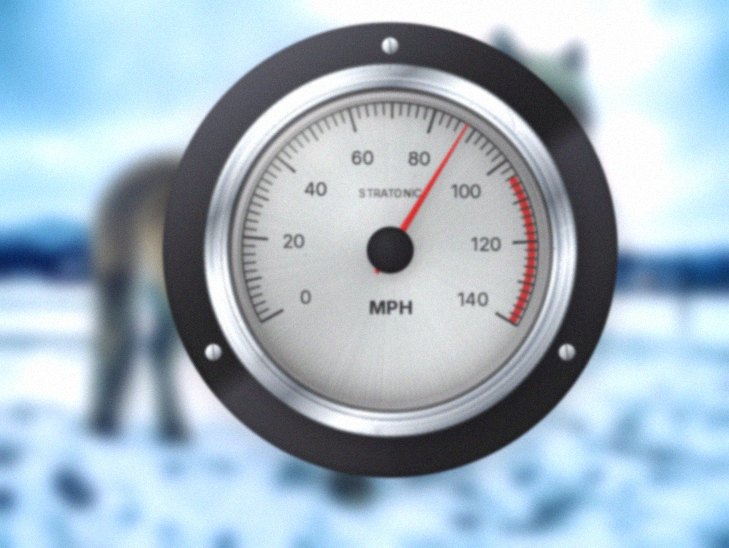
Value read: 88 mph
